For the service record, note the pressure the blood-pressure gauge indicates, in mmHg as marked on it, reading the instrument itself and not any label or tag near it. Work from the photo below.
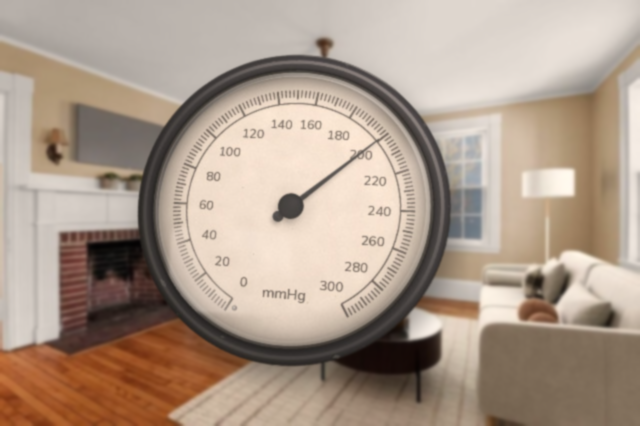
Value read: 200 mmHg
